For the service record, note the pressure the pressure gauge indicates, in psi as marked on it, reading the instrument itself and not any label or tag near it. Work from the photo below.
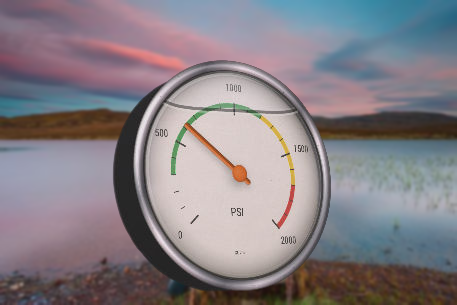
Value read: 600 psi
